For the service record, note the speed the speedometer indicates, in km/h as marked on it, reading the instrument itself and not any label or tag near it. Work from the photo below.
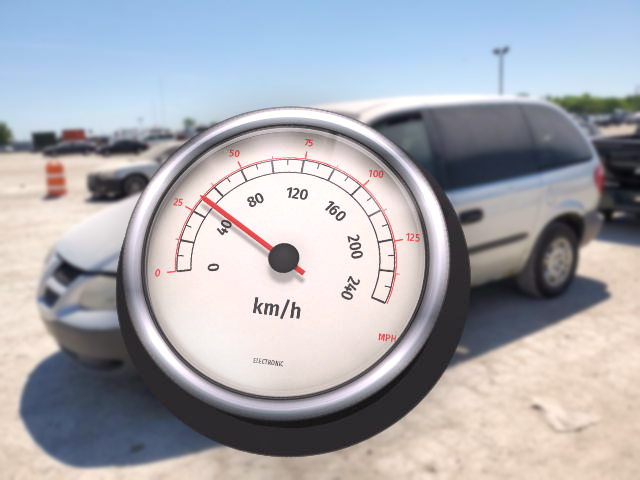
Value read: 50 km/h
